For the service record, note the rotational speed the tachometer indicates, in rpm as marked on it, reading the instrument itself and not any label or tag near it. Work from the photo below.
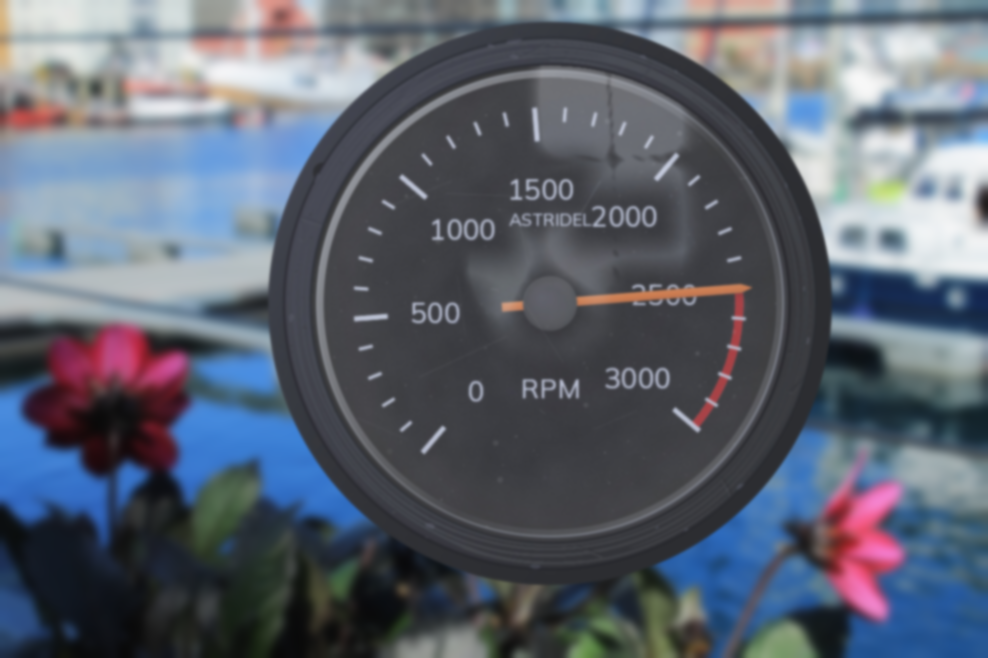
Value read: 2500 rpm
